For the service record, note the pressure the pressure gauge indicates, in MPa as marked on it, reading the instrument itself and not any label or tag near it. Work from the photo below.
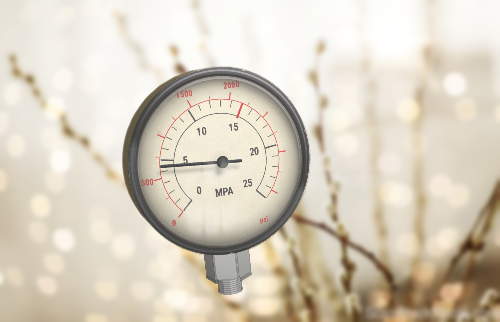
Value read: 4.5 MPa
